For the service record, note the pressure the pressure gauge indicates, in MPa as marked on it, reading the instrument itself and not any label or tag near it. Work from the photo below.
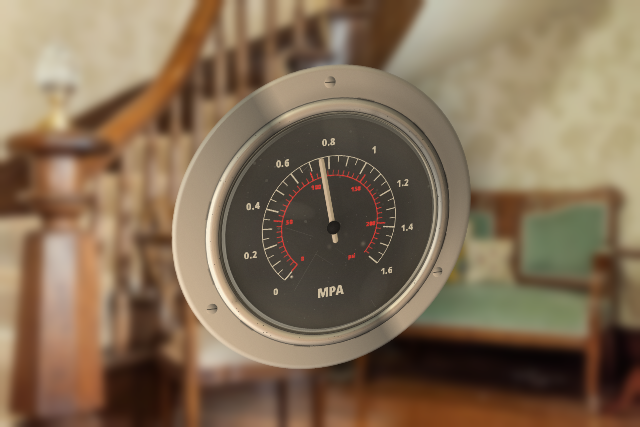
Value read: 0.75 MPa
